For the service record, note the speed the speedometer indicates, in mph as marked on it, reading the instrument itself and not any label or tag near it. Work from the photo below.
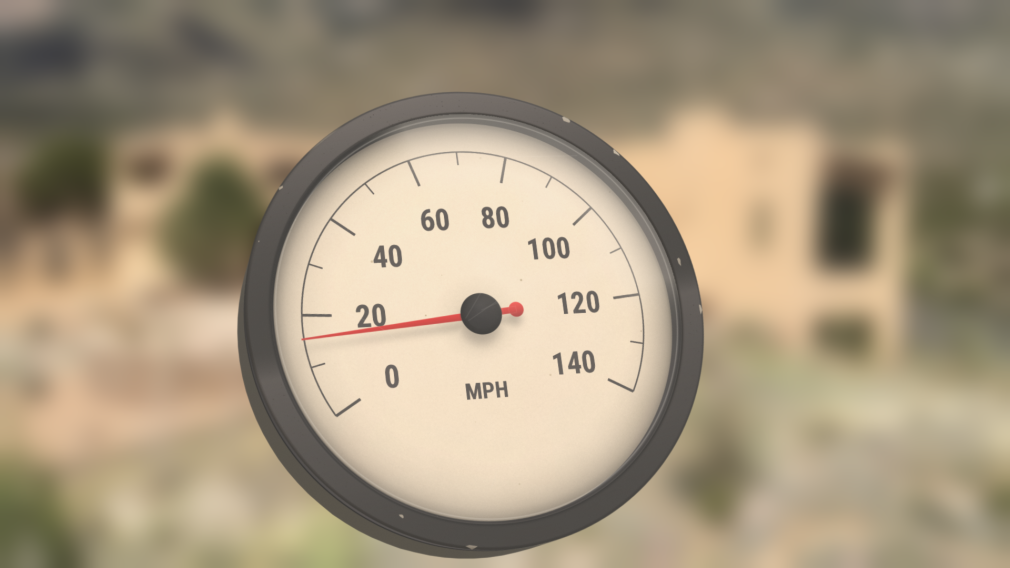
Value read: 15 mph
